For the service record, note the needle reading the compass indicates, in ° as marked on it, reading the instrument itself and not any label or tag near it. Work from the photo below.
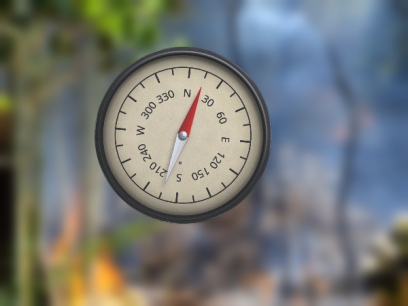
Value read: 15 °
